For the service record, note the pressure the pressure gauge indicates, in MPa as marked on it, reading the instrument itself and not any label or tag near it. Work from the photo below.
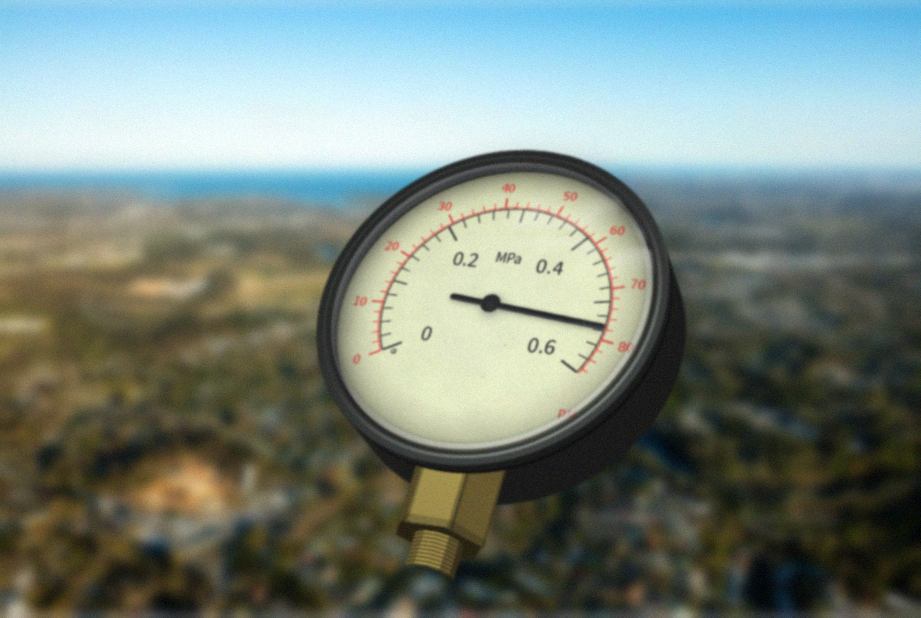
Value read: 0.54 MPa
